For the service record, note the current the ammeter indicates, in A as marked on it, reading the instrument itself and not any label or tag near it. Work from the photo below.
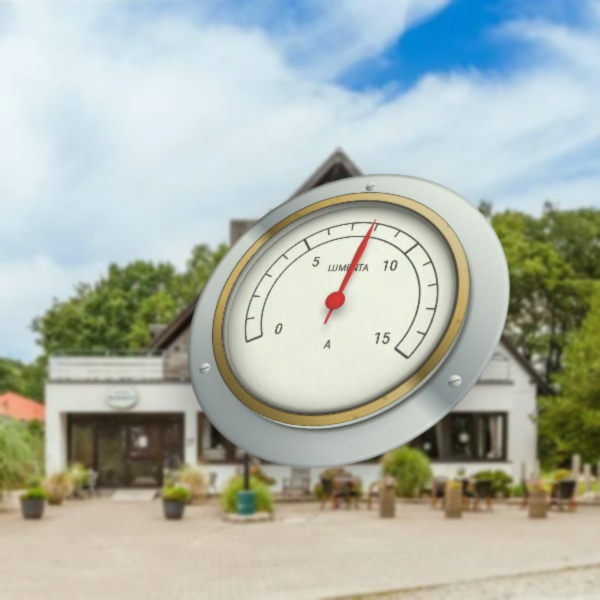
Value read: 8 A
